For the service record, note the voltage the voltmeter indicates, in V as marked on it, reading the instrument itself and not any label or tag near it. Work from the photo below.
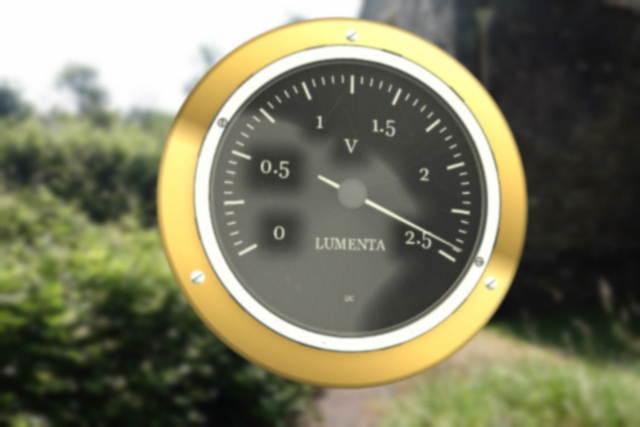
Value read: 2.45 V
